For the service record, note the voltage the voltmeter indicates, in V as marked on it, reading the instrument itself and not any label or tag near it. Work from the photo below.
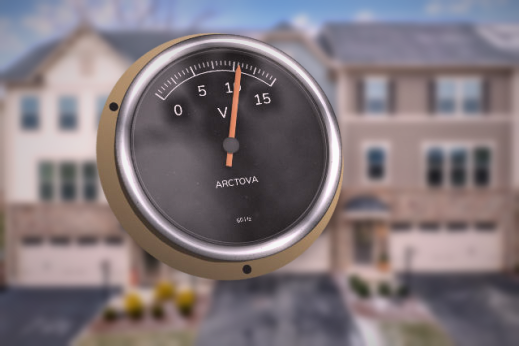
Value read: 10.5 V
